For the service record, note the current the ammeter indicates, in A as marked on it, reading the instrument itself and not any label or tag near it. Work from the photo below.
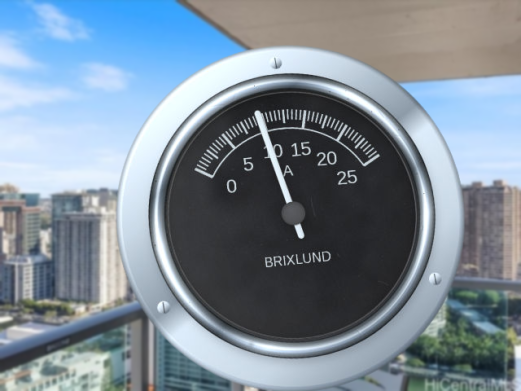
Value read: 9.5 A
